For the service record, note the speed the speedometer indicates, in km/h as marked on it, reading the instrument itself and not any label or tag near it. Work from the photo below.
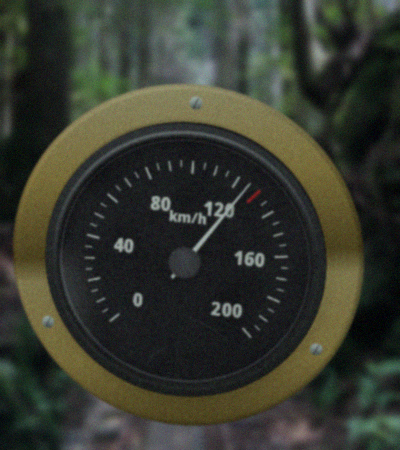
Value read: 125 km/h
